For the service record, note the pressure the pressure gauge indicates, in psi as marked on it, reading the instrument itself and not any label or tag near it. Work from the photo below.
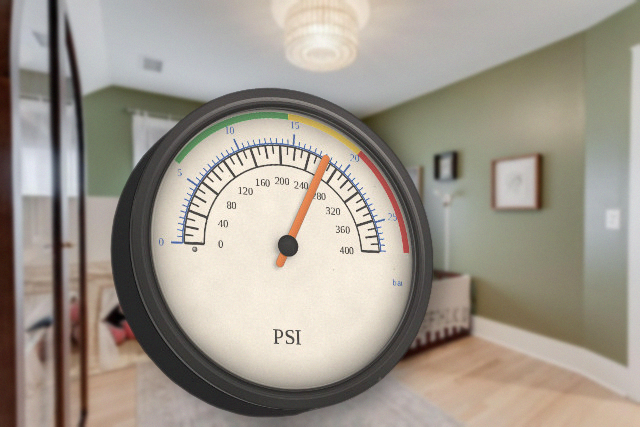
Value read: 260 psi
